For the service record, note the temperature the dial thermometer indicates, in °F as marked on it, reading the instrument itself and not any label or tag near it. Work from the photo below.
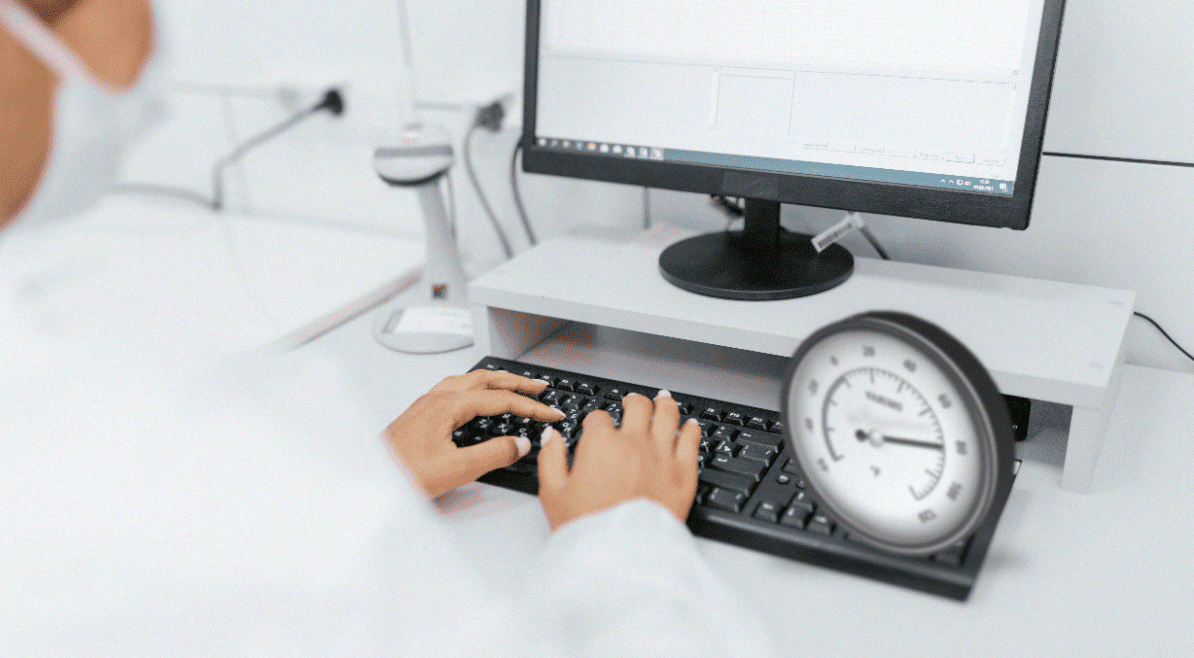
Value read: 80 °F
